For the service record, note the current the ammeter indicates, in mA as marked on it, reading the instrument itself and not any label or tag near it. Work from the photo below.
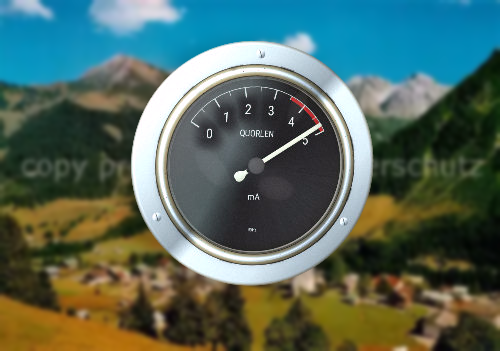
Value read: 4.75 mA
